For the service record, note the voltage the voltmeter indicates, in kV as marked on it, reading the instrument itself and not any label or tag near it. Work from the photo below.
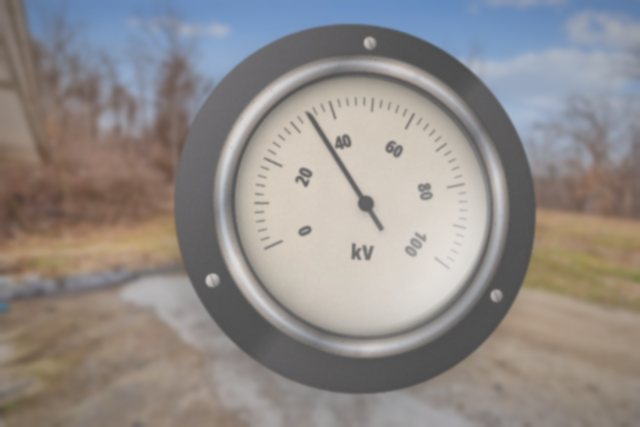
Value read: 34 kV
